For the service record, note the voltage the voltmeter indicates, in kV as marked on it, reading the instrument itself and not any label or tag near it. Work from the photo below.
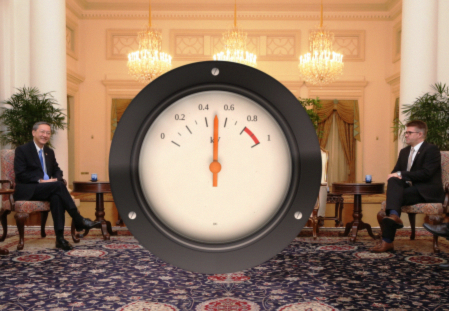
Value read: 0.5 kV
